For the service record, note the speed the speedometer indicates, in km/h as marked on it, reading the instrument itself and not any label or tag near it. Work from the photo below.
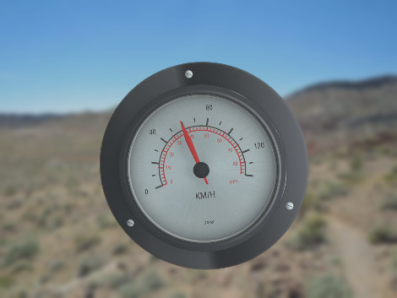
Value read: 60 km/h
